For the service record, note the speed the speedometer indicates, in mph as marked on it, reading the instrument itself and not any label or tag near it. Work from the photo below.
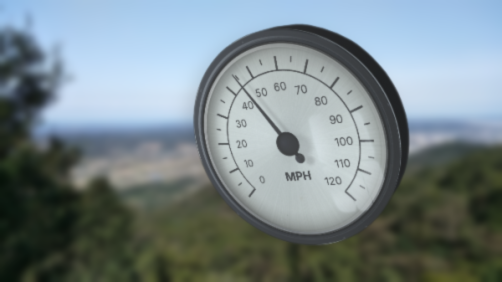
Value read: 45 mph
